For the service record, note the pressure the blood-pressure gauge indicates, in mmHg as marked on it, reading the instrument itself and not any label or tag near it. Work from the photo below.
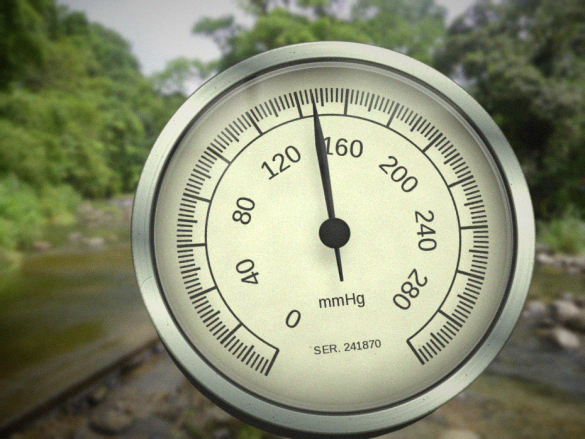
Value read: 146 mmHg
